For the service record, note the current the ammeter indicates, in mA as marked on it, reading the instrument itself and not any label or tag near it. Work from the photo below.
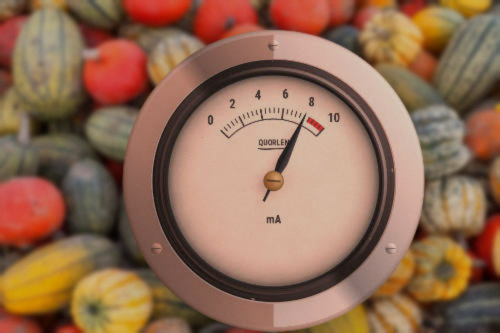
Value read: 8 mA
